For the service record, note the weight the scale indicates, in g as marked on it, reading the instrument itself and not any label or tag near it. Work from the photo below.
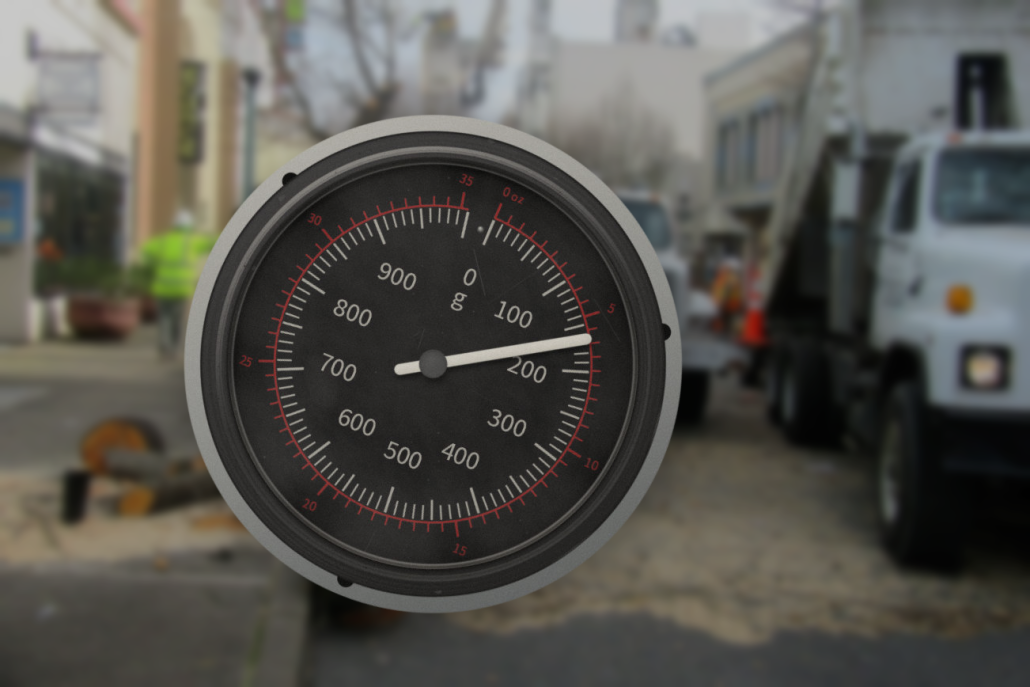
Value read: 165 g
